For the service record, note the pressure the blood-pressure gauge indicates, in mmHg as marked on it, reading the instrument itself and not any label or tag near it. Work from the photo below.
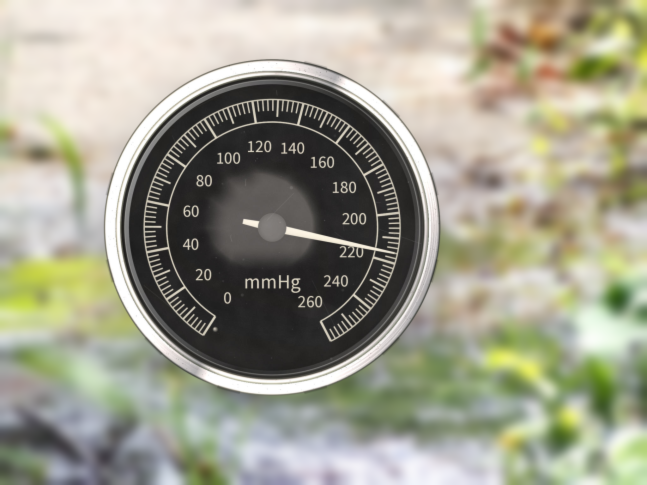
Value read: 216 mmHg
